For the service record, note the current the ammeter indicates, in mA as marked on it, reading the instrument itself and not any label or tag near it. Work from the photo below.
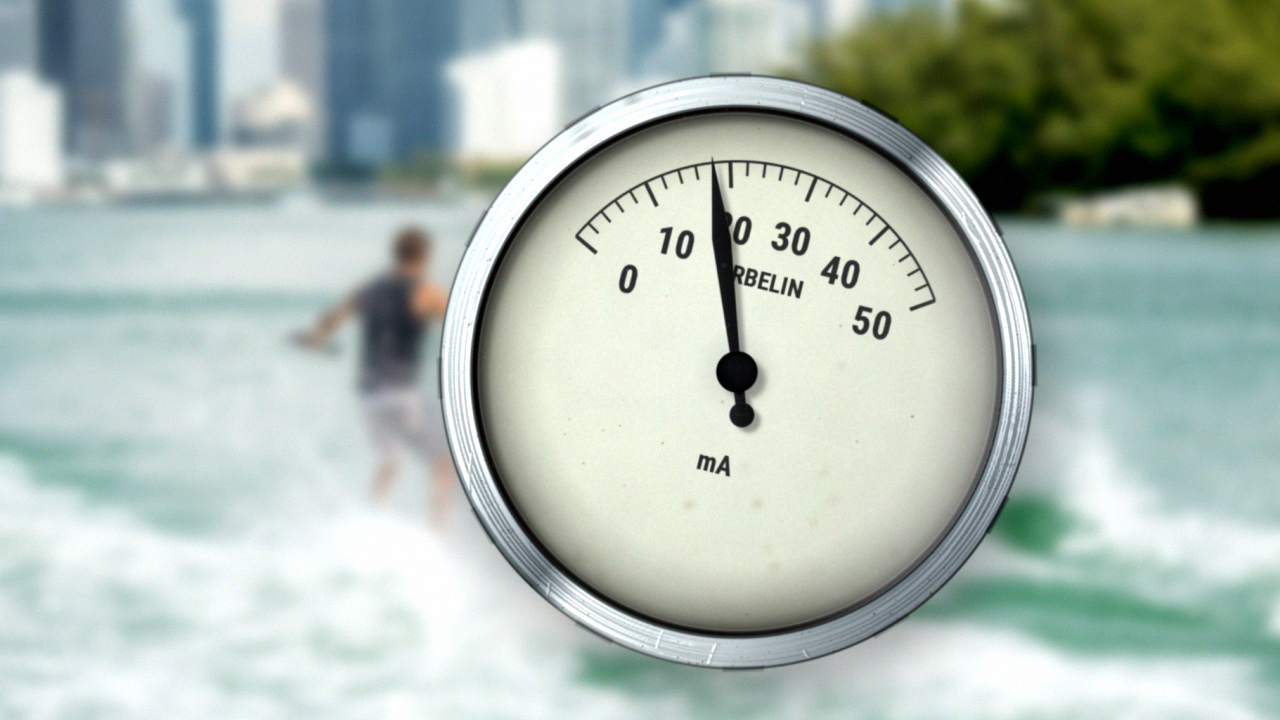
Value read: 18 mA
